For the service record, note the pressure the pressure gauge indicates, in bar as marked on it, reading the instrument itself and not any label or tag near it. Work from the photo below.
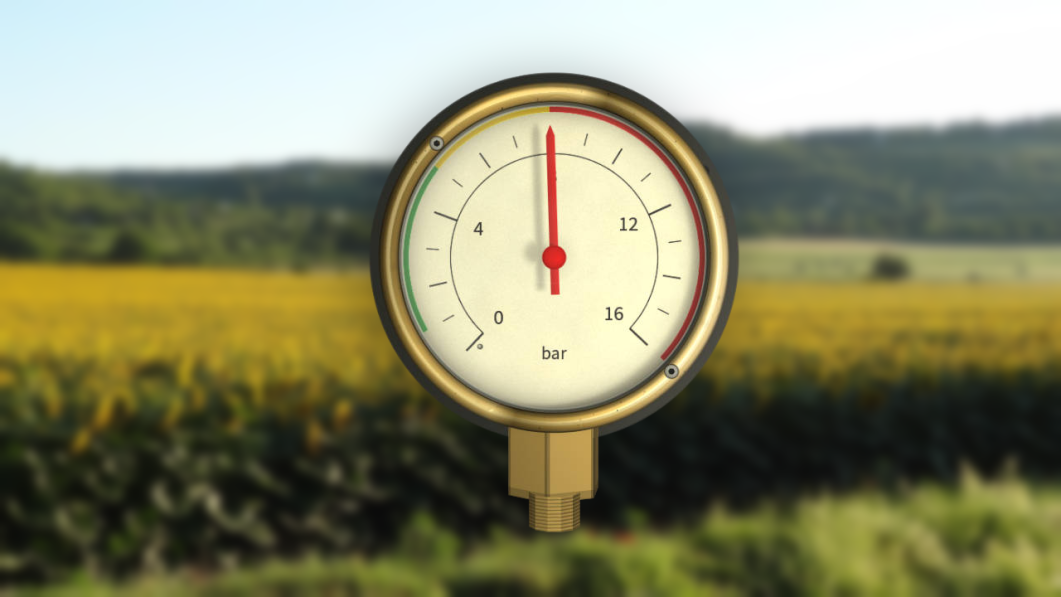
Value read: 8 bar
